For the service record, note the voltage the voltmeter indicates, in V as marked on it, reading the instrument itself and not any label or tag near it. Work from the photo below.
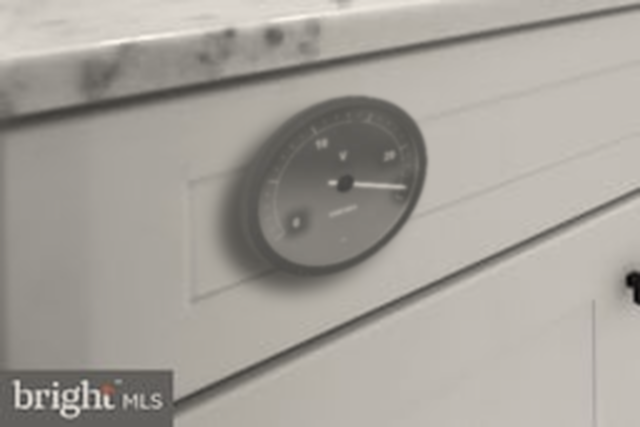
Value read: 24 V
